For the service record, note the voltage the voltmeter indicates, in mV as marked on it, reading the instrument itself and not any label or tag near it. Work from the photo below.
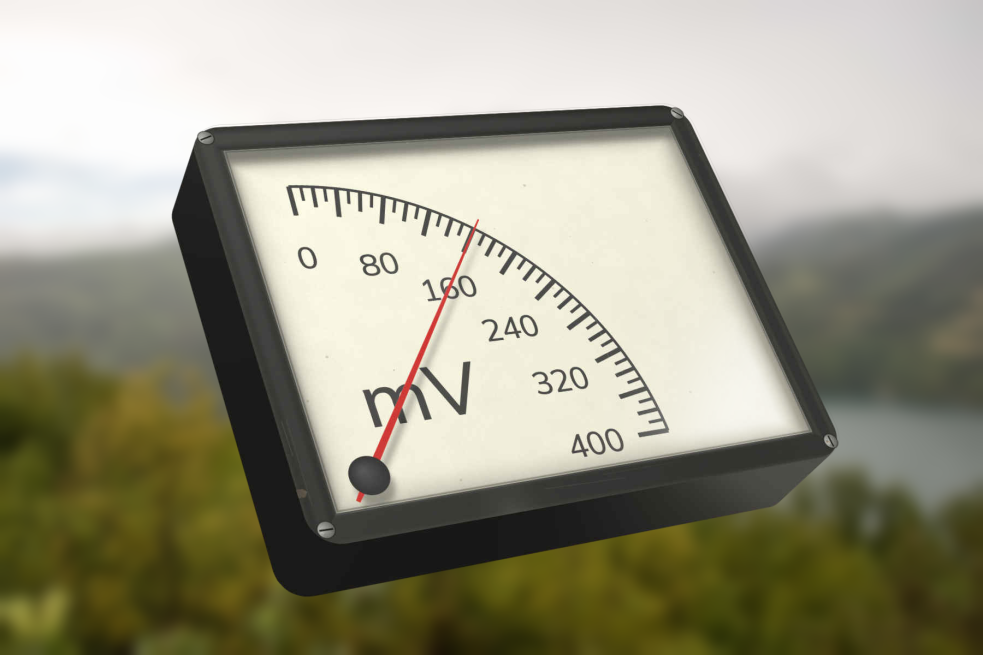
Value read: 160 mV
